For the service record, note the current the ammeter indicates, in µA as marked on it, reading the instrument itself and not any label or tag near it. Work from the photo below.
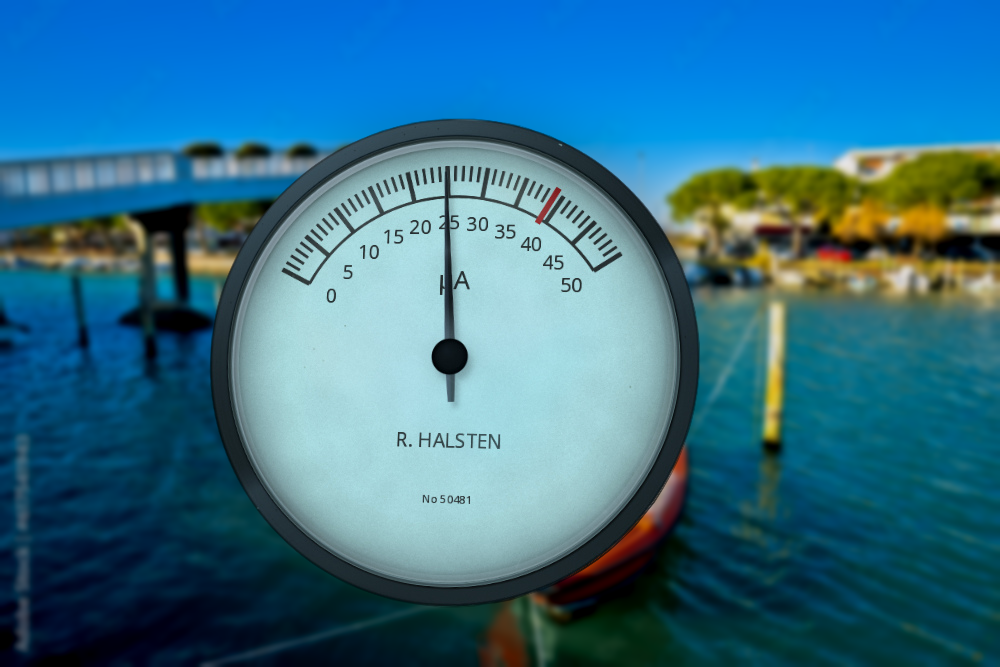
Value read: 25 µA
